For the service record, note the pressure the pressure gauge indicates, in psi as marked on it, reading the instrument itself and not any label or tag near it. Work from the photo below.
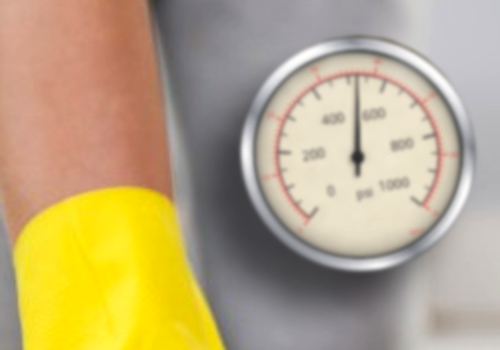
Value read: 525 psi
